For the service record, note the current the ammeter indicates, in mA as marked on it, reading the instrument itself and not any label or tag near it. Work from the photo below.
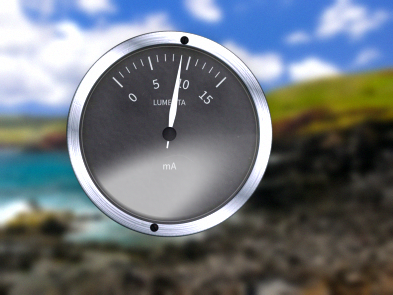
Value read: 9 mA
